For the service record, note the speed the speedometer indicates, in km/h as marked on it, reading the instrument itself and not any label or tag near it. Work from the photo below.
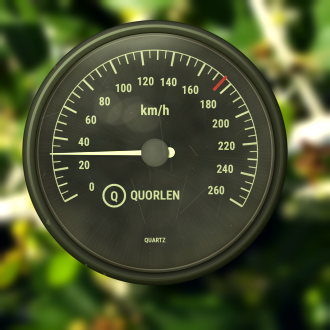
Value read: 30 km/h
